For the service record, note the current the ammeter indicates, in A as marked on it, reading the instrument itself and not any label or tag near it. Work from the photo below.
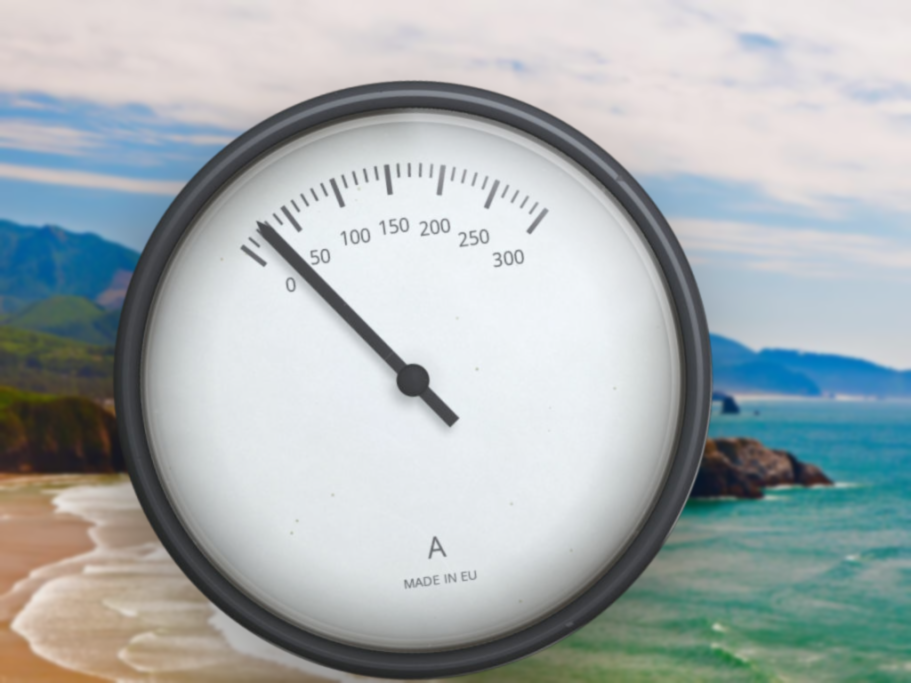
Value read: 25 A
